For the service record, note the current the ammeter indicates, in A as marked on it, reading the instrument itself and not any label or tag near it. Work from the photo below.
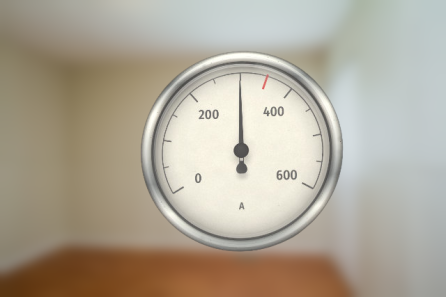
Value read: 300 A
